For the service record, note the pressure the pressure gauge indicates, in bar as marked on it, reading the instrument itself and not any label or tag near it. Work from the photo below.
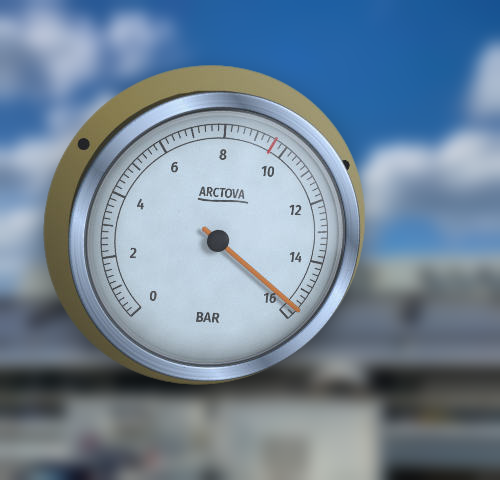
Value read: 15.6 bar
